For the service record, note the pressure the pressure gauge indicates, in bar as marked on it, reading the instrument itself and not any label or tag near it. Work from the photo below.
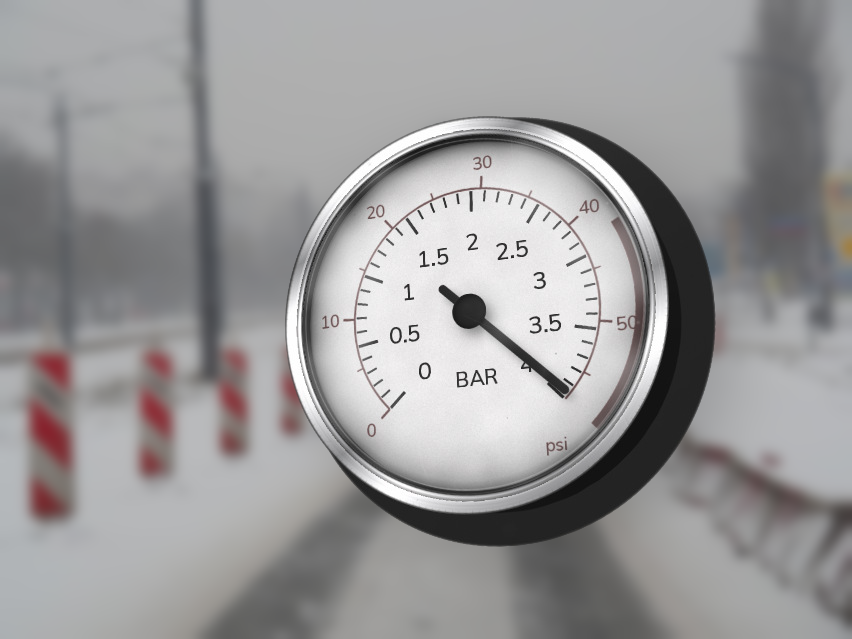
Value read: 3.95 bar
